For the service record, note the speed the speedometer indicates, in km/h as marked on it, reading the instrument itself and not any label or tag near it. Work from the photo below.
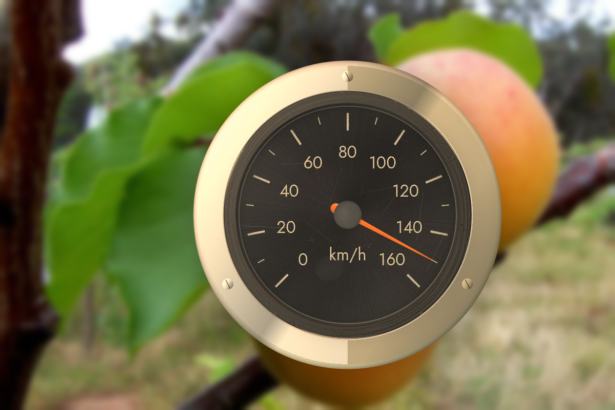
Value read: 150 km/h
